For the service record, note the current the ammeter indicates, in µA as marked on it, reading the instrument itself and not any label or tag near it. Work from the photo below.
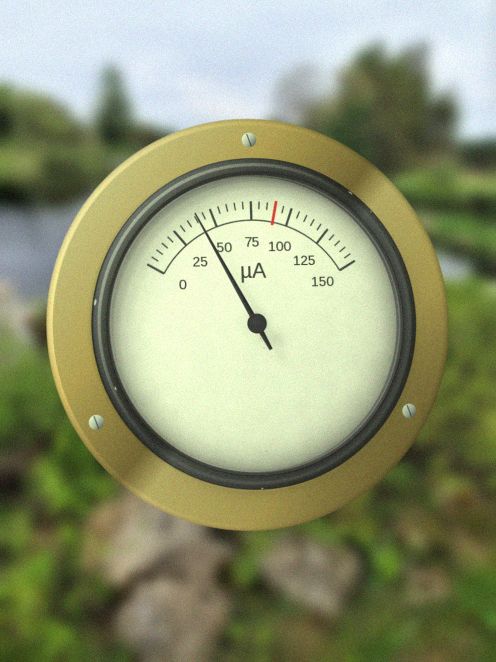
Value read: 40 µA
